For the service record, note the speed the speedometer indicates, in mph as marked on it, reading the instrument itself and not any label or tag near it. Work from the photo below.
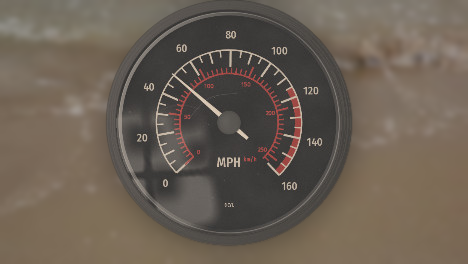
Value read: 50 mph
